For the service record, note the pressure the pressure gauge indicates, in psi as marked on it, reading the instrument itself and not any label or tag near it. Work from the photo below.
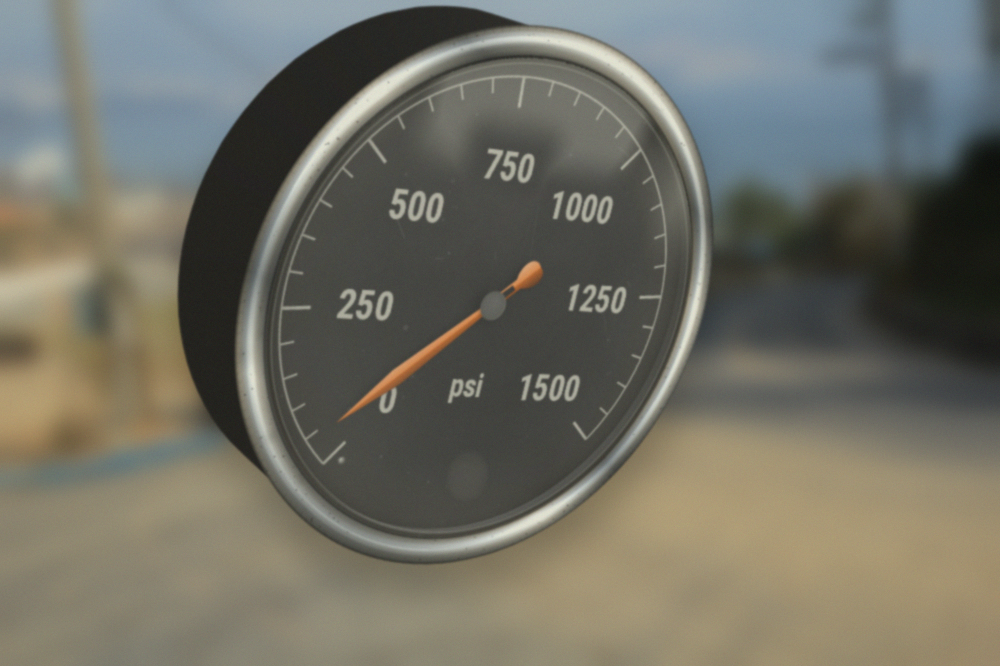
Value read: 50 psi
